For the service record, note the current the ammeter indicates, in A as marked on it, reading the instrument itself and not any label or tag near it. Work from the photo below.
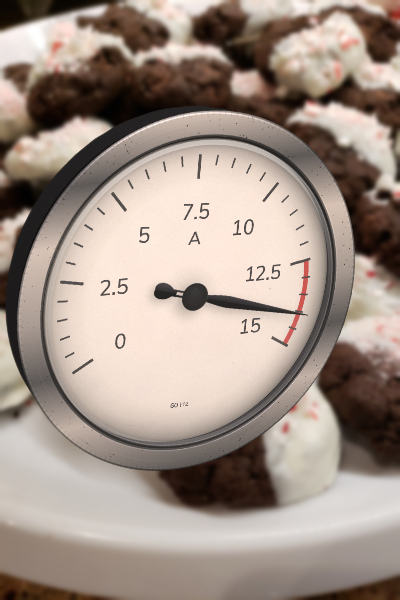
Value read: 14 A
